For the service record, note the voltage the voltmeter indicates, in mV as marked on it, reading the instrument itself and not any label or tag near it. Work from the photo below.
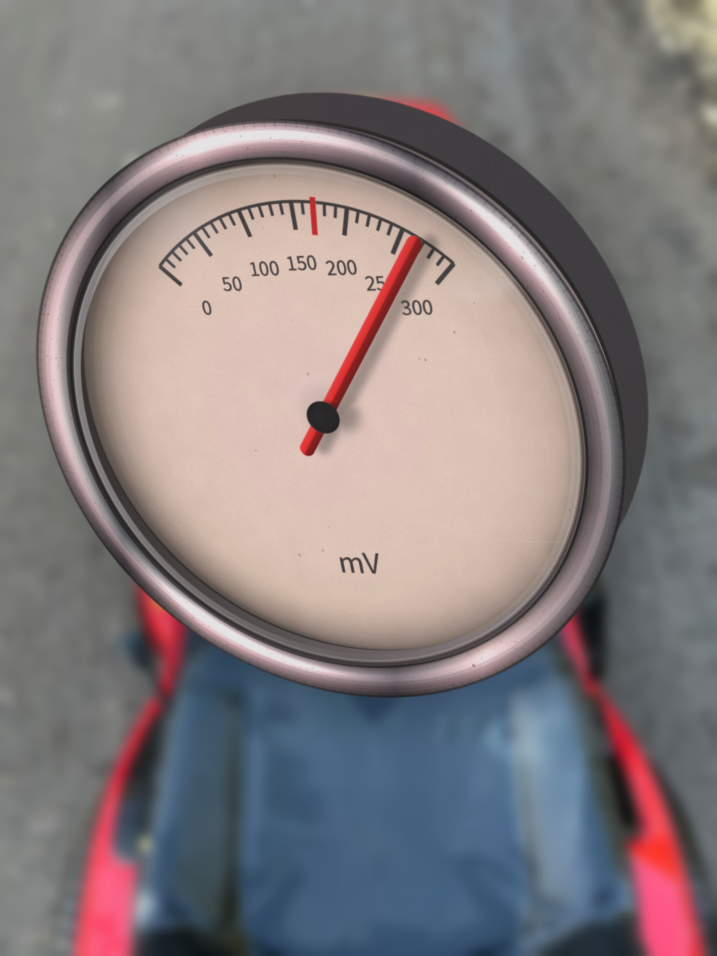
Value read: 265 mV
